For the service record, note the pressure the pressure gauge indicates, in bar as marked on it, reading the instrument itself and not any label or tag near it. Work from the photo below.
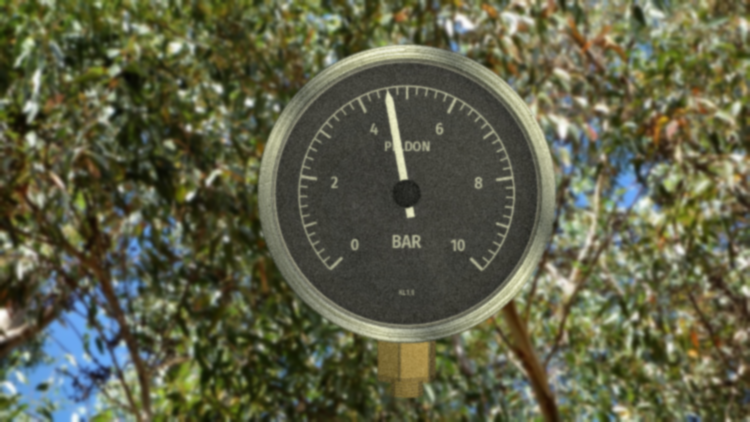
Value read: 4.6 bar
